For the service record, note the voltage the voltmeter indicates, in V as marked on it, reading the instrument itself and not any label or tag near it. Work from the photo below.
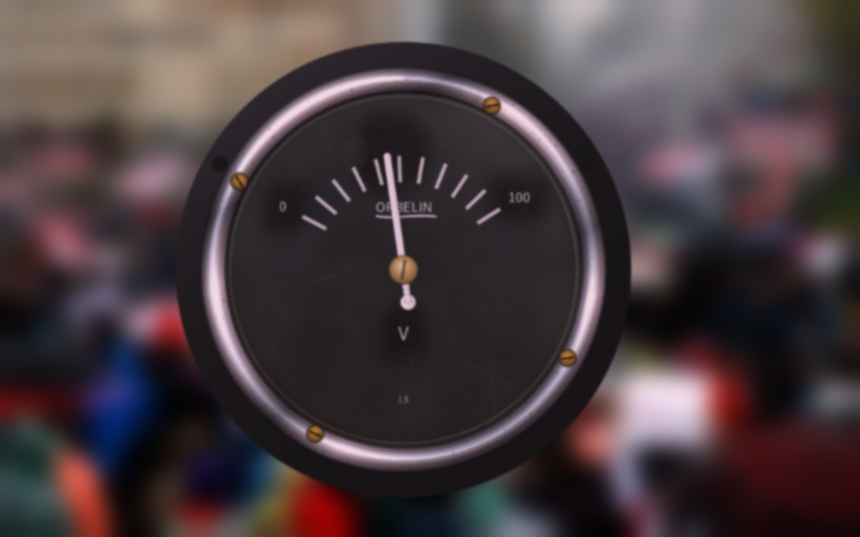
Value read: 45 V
